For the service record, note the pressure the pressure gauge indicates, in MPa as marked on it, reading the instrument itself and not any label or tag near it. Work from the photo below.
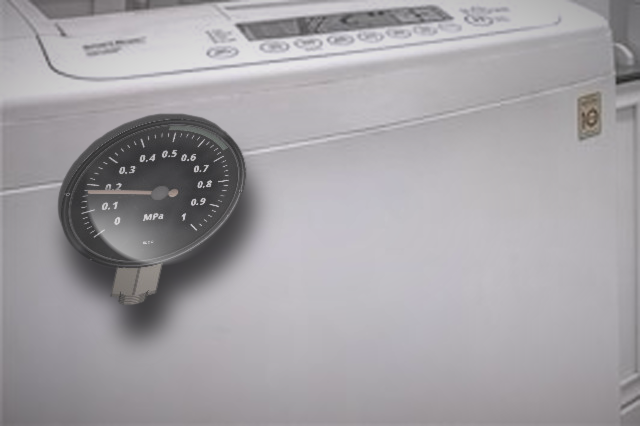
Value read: 0.18 MPa
